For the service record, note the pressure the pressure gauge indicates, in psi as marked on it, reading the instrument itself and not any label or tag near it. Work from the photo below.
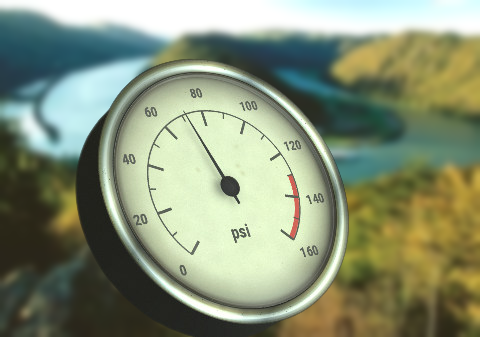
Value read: 70 psi
